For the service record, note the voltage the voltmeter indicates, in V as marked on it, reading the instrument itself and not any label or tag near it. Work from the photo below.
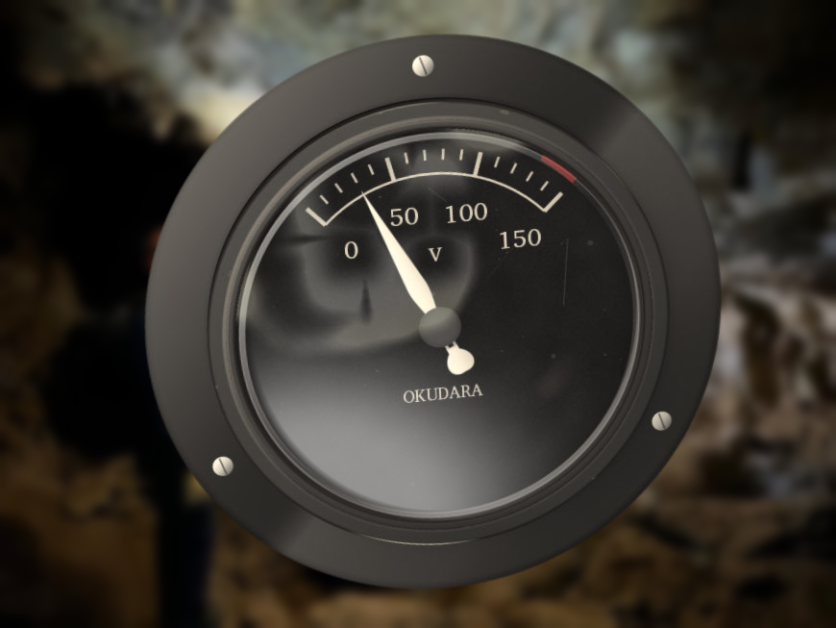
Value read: 30 V
